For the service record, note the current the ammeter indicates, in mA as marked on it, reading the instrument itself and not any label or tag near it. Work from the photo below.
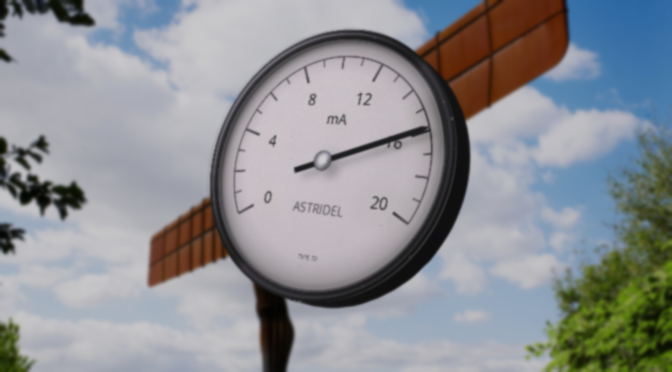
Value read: 16 mA
